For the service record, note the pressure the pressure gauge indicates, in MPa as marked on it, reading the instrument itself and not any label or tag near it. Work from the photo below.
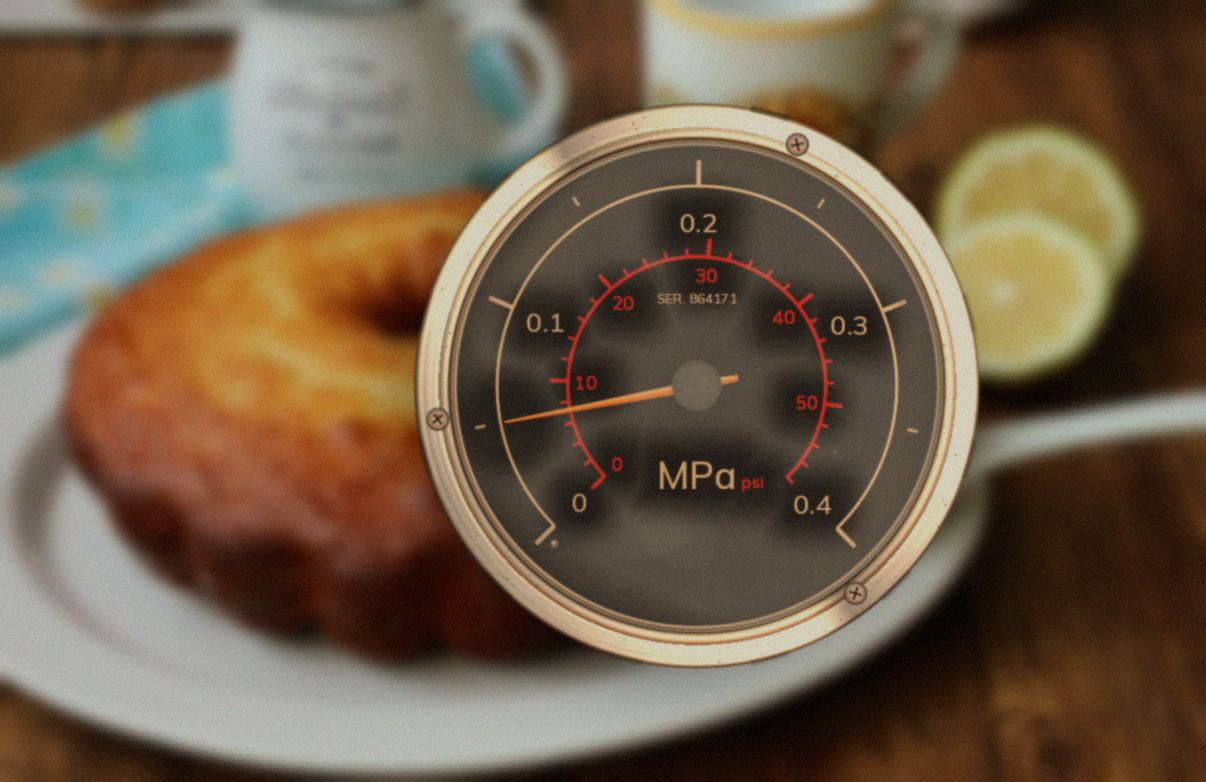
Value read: 0.05 MPa
